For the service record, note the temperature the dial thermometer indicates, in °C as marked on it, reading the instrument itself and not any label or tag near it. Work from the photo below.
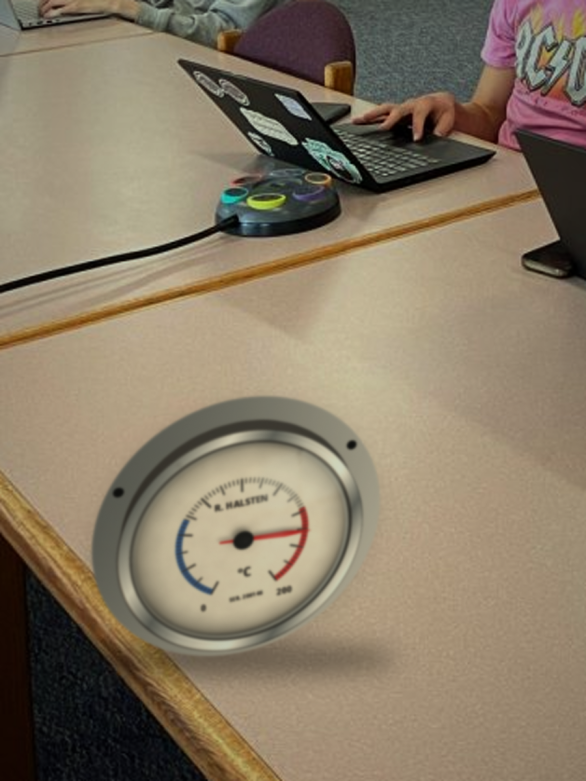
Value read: 162.5 °C
